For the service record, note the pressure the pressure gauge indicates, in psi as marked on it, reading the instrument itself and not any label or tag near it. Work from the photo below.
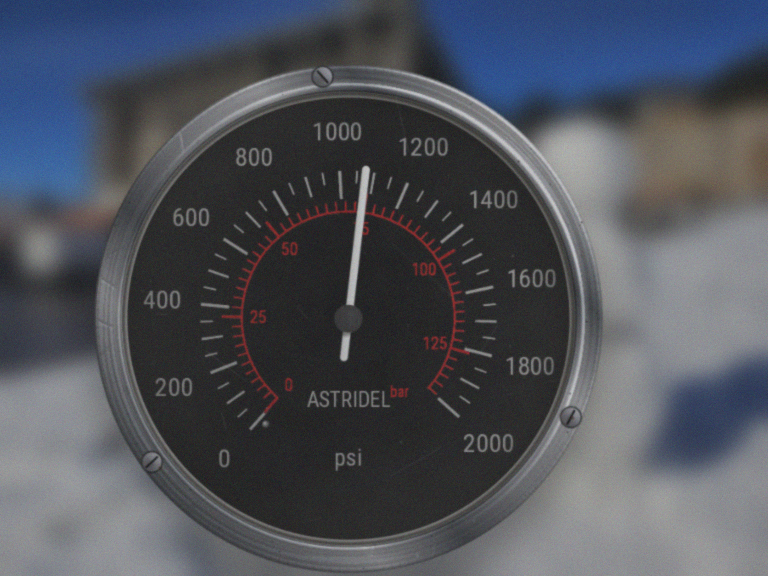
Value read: 1075 psi
